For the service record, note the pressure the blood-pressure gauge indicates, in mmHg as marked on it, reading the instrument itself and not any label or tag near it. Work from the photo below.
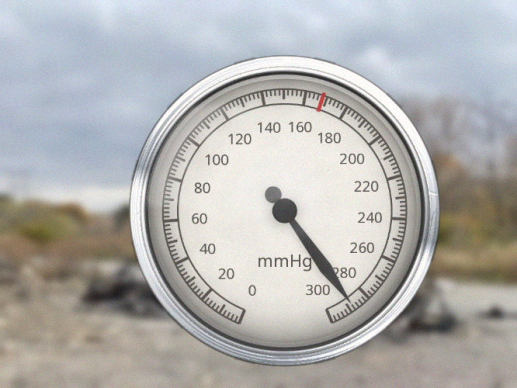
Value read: 288 mmHg
